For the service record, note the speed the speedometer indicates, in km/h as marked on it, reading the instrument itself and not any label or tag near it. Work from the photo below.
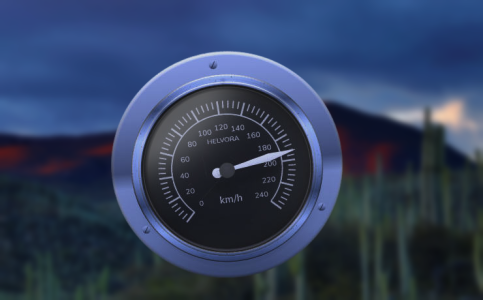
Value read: 192 km/h
